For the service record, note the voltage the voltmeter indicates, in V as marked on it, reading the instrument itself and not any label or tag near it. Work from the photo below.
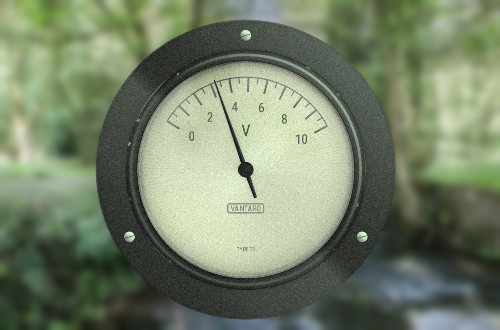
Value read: 3.25 V
